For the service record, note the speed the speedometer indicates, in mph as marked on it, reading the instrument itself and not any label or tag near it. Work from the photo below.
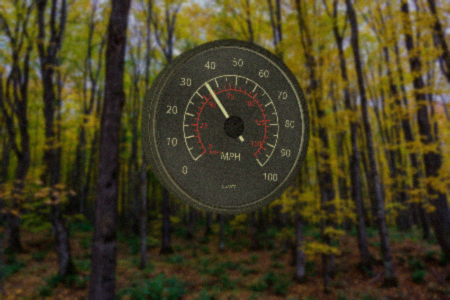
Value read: 35 mph
